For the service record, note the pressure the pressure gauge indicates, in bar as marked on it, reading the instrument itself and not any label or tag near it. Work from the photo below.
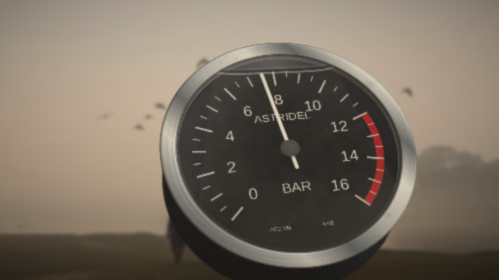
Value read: 7.5 bar
